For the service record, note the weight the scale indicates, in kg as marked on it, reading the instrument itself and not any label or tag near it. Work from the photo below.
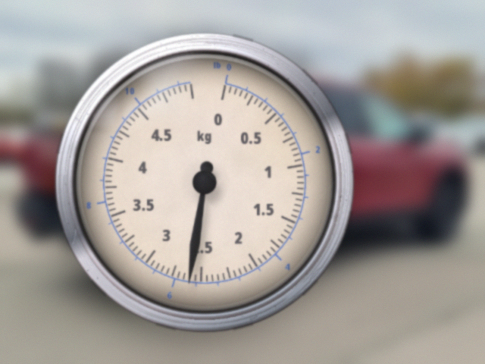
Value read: 2.6 kg
